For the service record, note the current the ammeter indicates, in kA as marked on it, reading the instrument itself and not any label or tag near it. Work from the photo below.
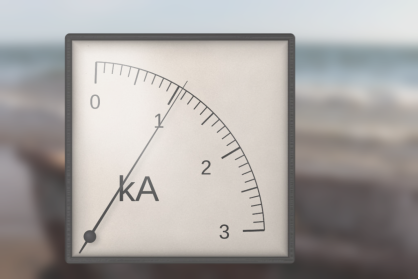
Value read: 1.05 kA
